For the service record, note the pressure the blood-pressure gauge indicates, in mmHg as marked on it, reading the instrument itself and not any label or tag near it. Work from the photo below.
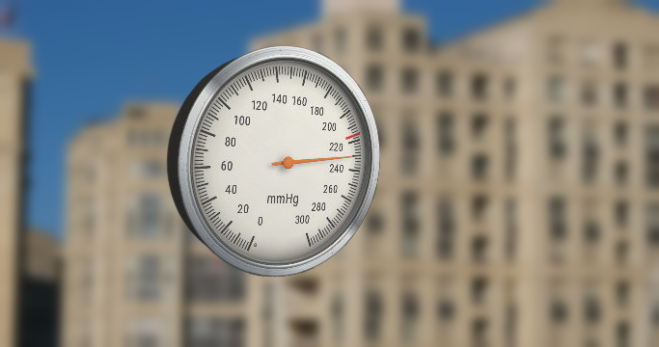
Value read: 230 mmHg
